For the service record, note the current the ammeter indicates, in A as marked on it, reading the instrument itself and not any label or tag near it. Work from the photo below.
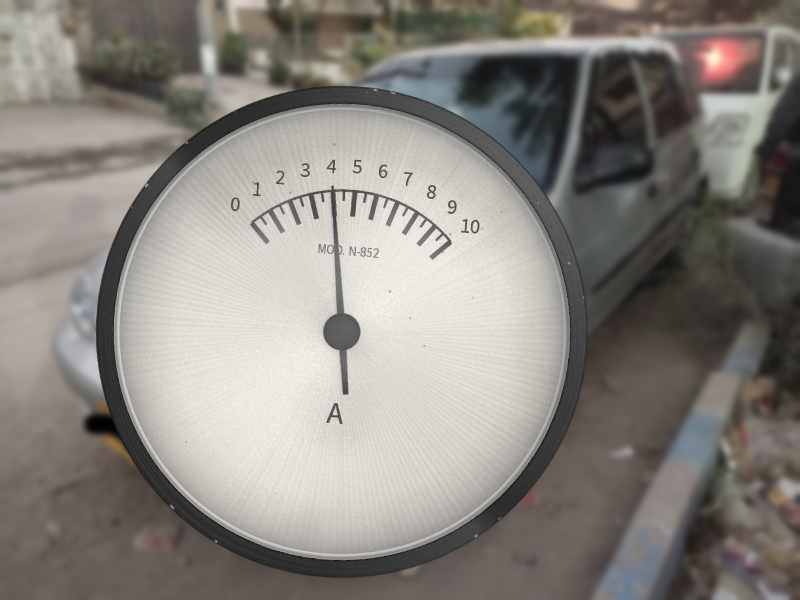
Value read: 4 A
